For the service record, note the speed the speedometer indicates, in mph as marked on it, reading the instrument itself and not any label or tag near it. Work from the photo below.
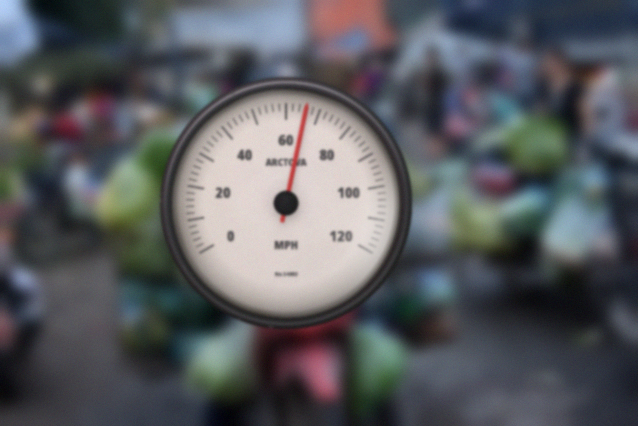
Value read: 66 mph
